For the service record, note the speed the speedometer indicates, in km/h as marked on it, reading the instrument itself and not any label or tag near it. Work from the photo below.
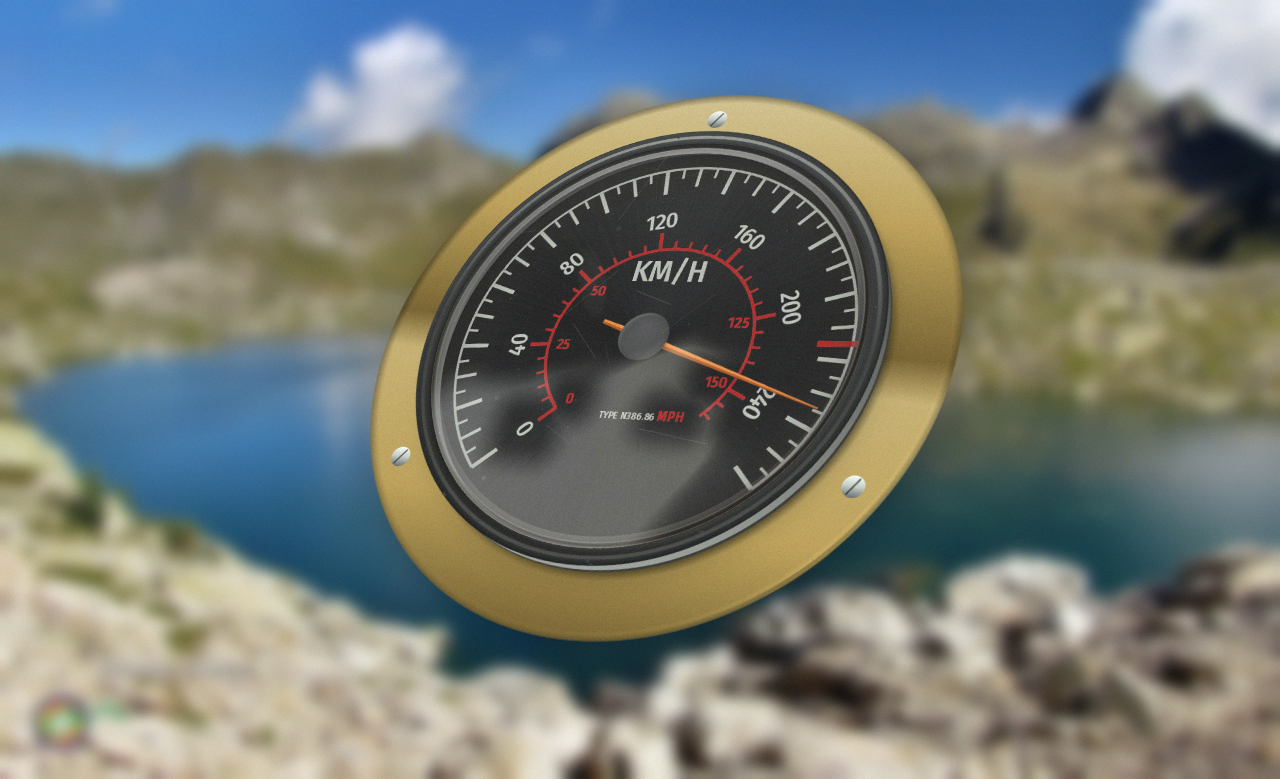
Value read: 235 km/h
